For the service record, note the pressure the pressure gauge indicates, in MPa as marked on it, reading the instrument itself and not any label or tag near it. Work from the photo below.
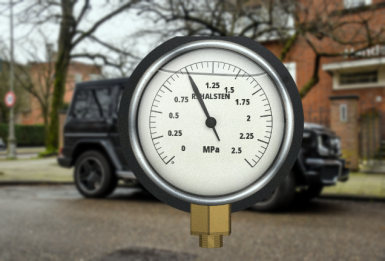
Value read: 1 MPa
